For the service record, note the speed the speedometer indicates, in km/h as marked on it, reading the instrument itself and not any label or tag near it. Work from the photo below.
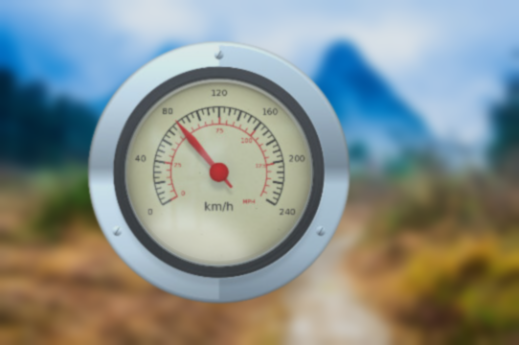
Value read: 80 km/h
